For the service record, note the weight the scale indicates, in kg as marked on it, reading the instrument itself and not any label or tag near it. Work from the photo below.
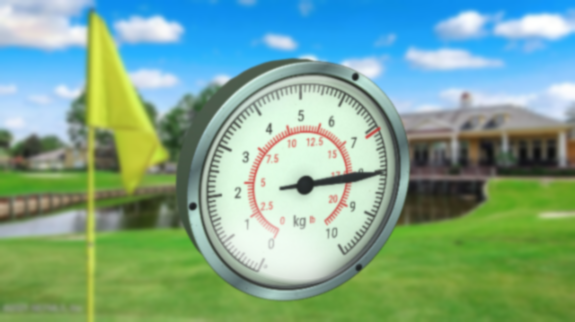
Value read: 8 kg
